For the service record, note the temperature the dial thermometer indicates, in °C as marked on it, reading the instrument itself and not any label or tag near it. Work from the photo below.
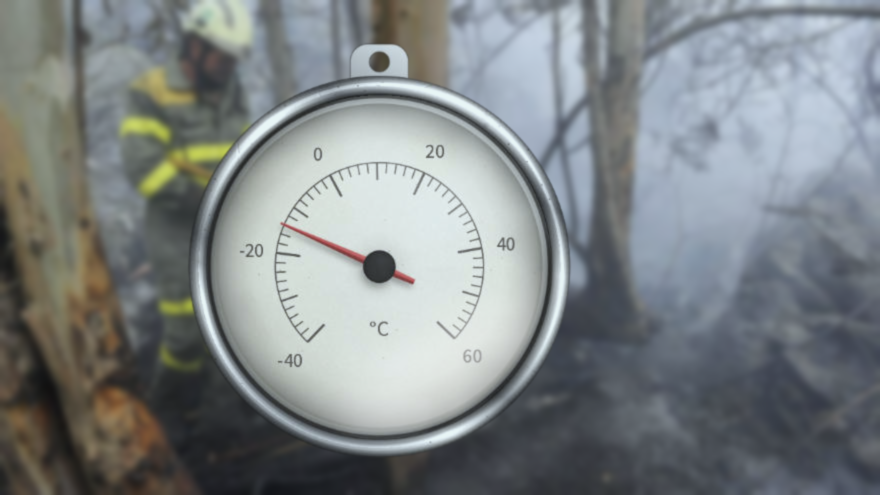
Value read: -14 °C
